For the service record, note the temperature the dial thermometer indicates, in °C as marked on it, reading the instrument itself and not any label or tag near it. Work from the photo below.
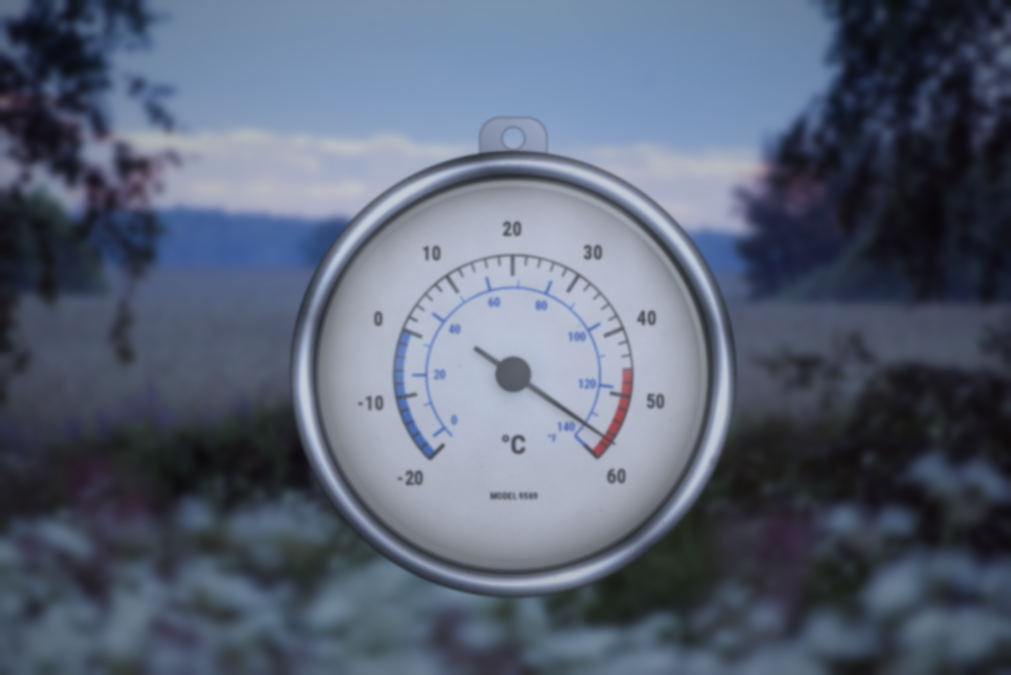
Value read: 57 °C
